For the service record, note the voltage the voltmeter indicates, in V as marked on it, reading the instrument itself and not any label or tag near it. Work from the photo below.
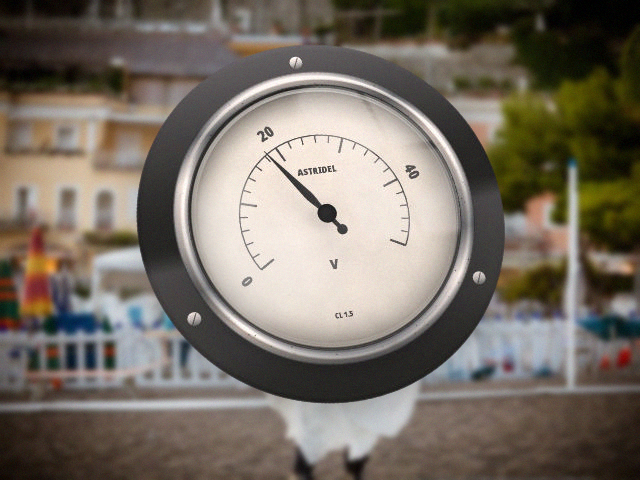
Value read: 18 V
